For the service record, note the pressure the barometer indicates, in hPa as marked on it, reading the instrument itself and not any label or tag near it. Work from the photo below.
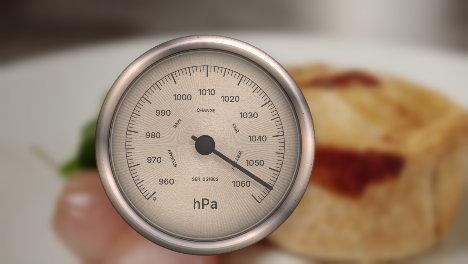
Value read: 1055 hPa
